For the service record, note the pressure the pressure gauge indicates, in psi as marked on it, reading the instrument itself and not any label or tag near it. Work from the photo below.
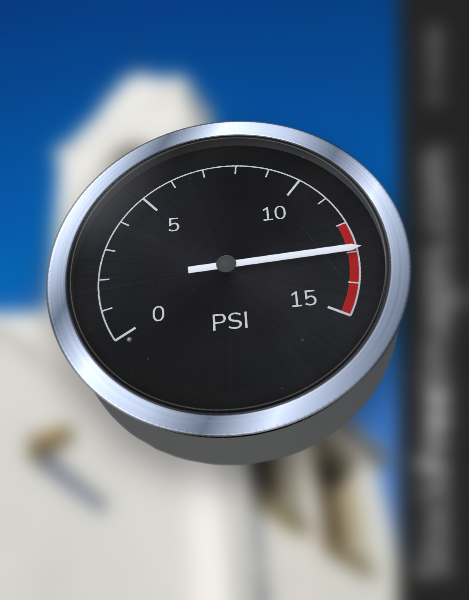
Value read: 13 psi
